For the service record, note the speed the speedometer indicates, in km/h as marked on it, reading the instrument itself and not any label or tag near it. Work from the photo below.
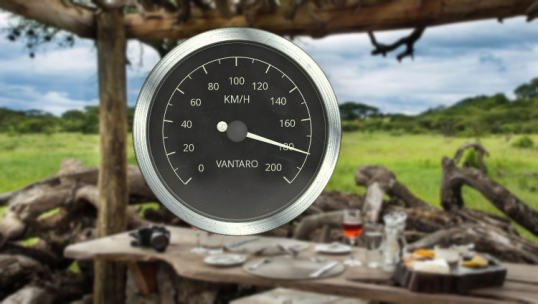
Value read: 180 km/h
